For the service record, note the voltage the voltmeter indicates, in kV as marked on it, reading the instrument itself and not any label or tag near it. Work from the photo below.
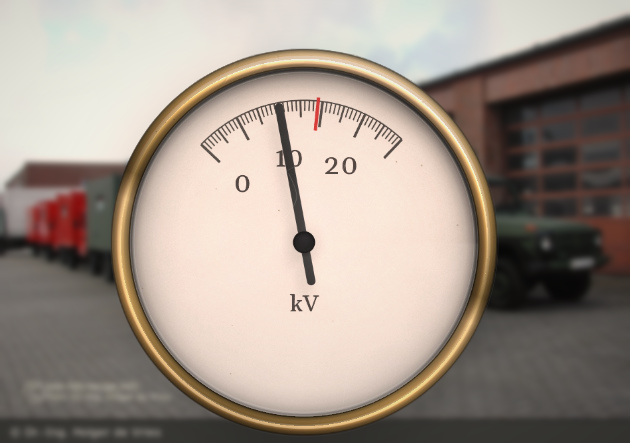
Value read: 10 kV
